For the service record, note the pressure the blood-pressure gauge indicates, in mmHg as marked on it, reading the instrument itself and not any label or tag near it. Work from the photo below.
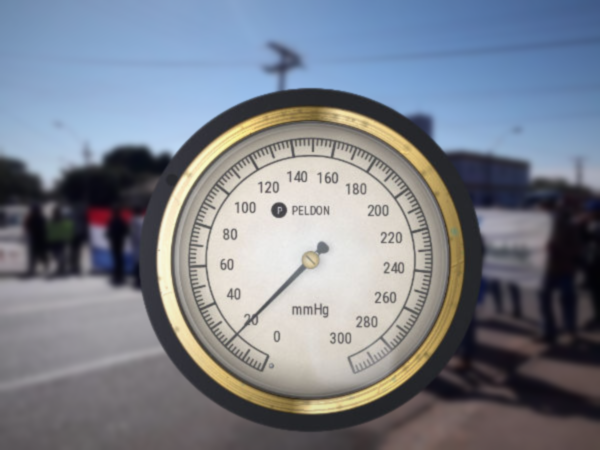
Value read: 20 mmHg
